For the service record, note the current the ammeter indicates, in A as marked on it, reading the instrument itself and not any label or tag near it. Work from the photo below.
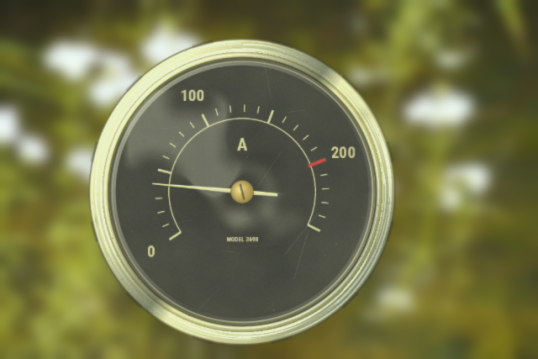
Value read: 40 A
